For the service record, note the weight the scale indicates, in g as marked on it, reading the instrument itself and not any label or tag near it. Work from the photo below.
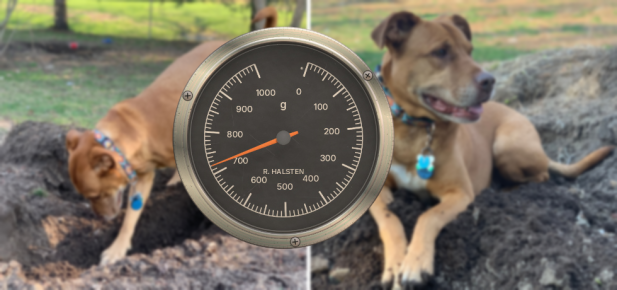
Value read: 720 g
